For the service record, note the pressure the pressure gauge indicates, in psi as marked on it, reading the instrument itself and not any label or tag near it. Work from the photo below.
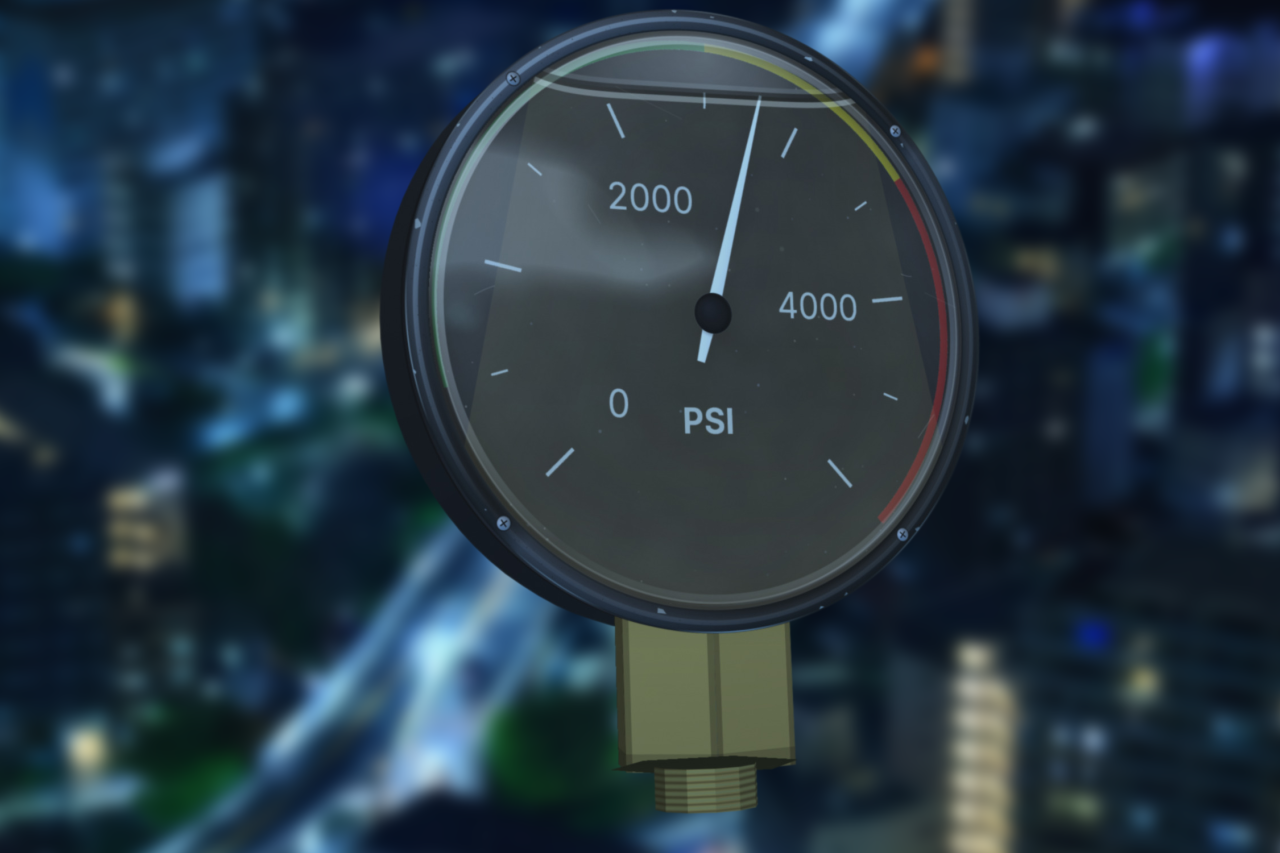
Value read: 2750 psi
